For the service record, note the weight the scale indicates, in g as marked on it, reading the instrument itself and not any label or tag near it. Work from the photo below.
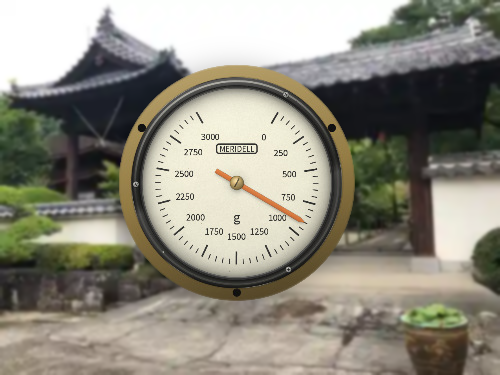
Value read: 900 g
